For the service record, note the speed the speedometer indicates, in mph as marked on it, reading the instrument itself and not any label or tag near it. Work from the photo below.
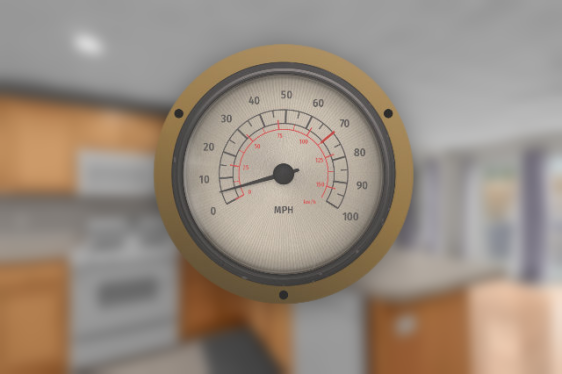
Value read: 5 mph
